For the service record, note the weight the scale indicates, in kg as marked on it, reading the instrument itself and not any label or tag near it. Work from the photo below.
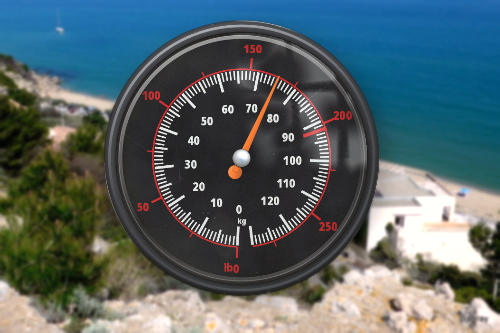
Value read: 75 kg
